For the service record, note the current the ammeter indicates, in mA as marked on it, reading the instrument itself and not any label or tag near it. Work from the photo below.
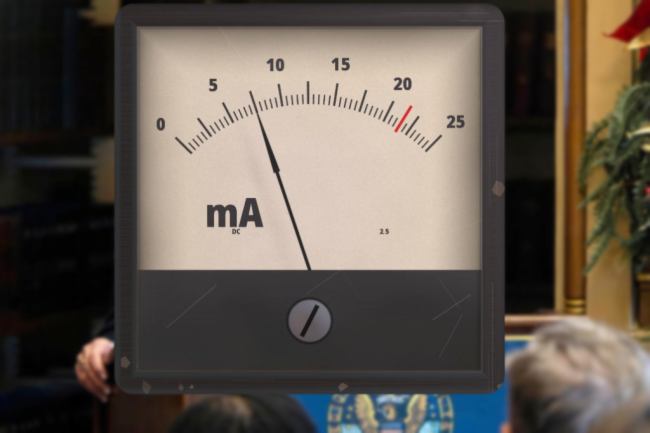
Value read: 7.5 mA
